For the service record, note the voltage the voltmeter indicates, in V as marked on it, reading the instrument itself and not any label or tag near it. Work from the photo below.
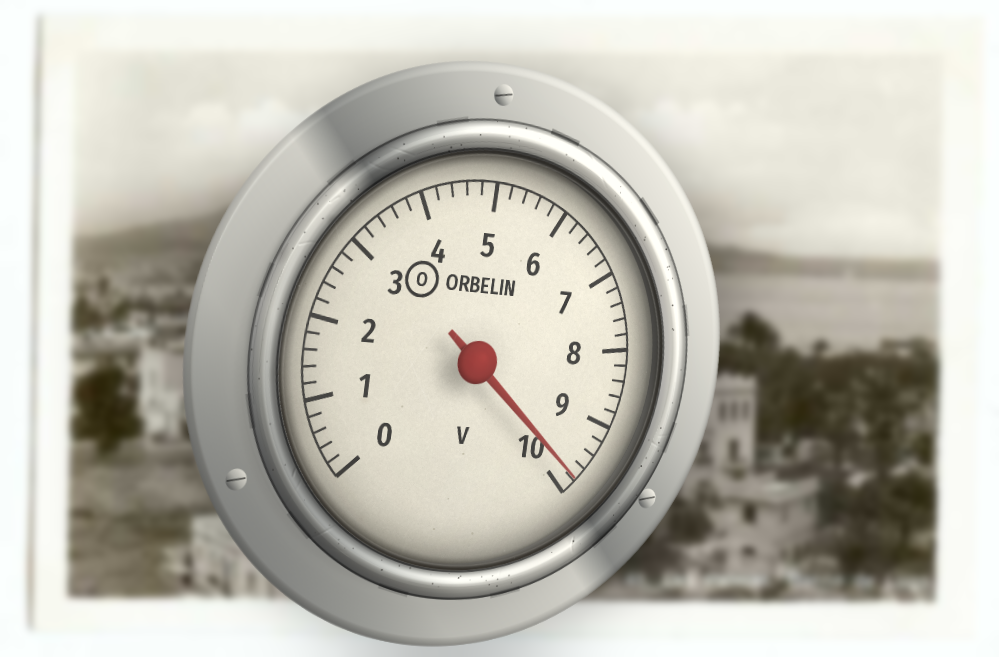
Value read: 9.8 V
